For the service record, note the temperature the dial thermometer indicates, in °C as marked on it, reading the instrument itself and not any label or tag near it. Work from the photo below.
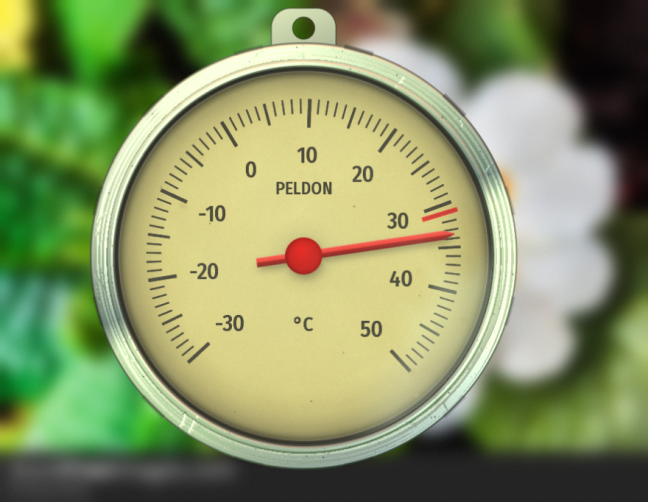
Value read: 33.5 °C
